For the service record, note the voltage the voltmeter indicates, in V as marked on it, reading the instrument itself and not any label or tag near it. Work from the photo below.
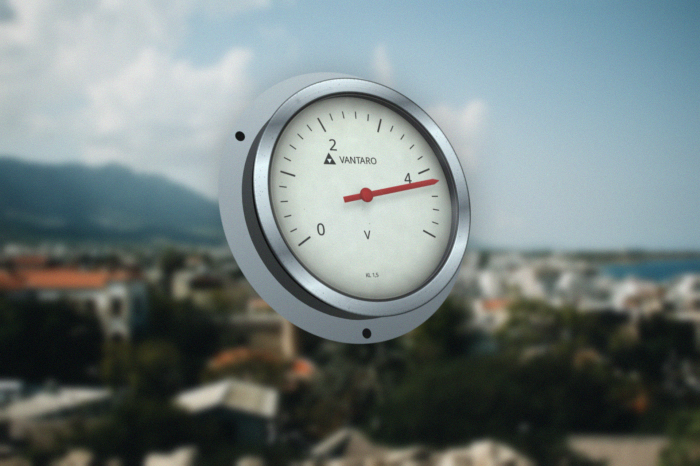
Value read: 4.2 V
